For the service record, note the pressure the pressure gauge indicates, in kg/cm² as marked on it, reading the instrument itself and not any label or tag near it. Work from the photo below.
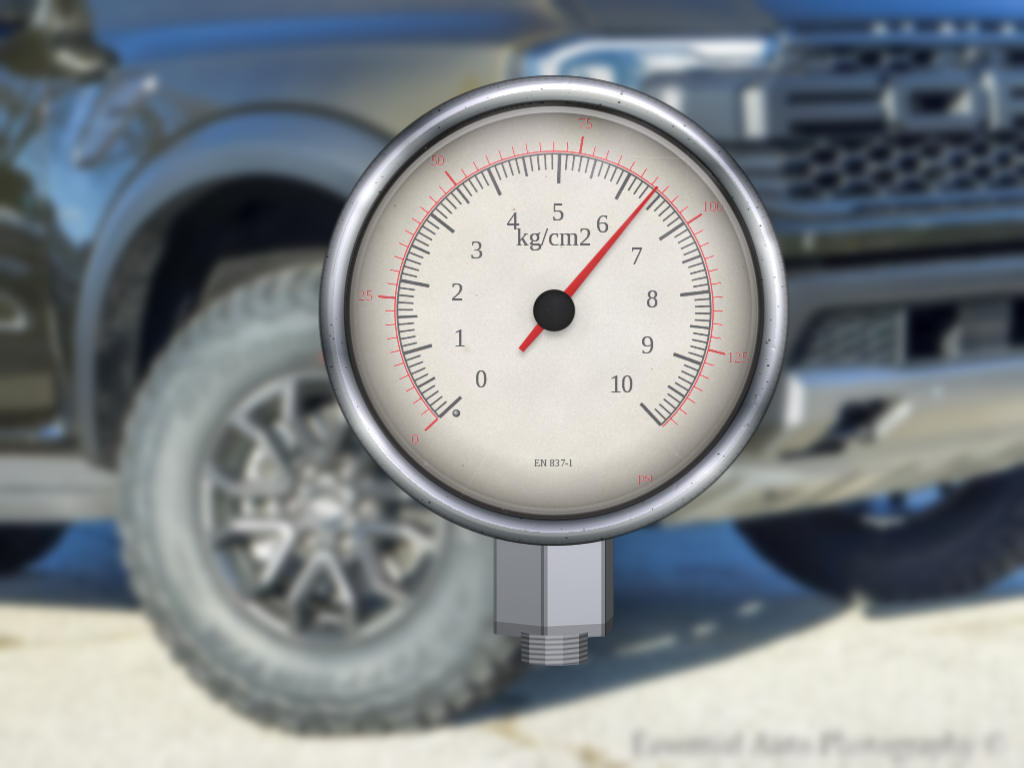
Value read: 6.4 kg/cm²
